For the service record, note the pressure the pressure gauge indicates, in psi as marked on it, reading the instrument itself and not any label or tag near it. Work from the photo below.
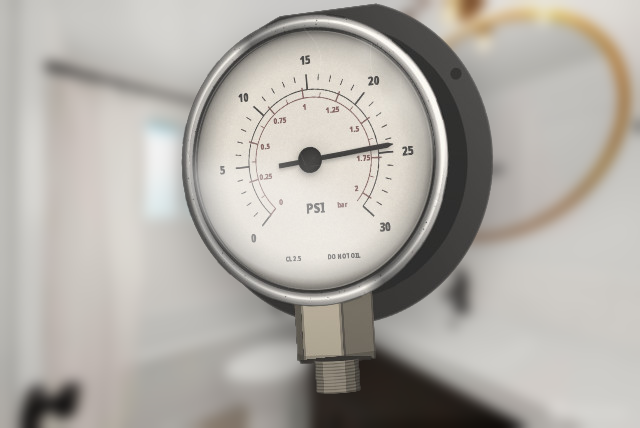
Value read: 24.5 psi
